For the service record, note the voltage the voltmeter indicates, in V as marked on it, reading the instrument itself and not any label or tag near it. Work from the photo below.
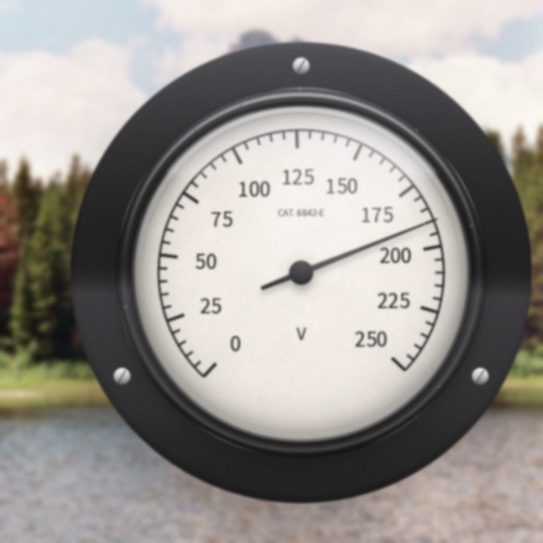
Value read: 190 V
